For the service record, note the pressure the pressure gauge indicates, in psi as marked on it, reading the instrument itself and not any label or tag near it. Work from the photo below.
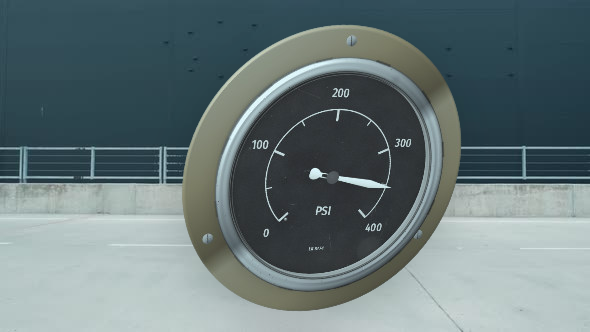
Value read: 350 psi
